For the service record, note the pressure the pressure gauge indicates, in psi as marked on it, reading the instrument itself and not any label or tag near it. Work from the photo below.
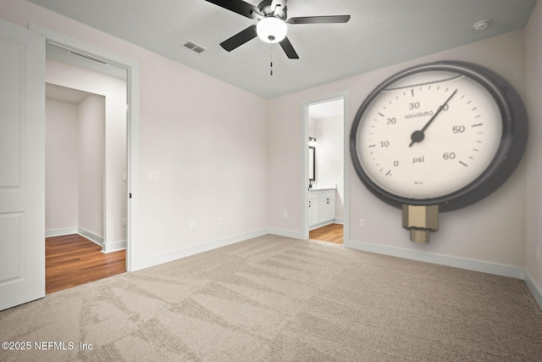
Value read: 40 psi
